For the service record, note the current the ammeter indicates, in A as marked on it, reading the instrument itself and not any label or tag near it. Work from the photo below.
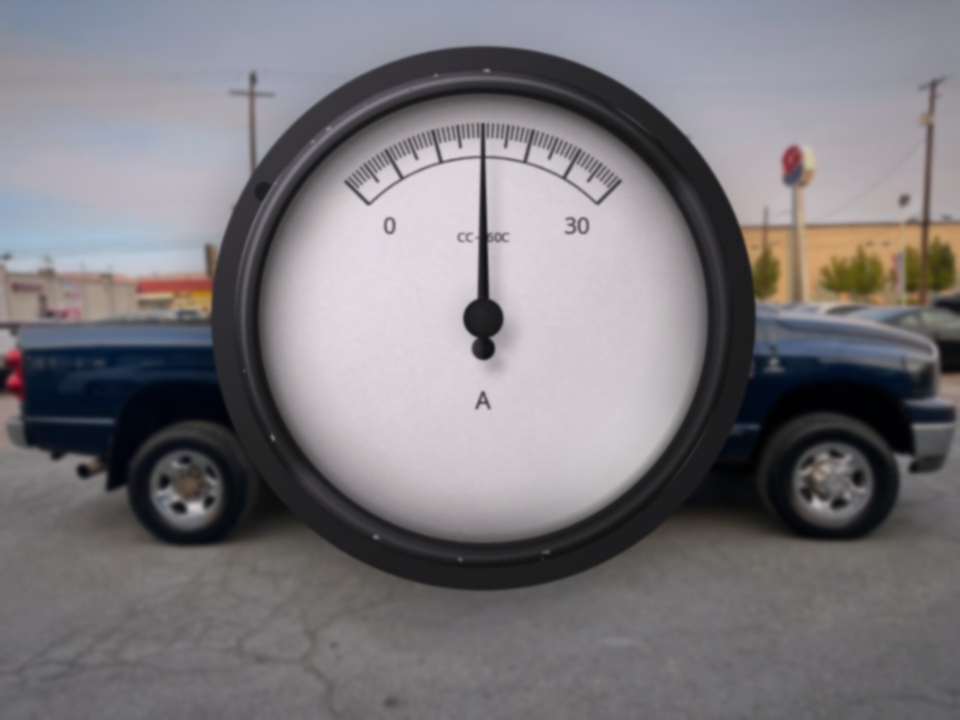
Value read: 15 A
